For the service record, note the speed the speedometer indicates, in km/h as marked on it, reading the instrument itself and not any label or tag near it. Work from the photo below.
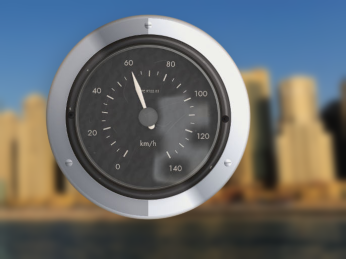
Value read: 60 km/h
